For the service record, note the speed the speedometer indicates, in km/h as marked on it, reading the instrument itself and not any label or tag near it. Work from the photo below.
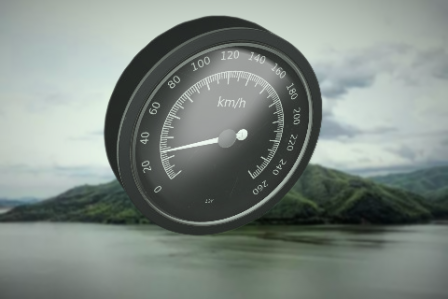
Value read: 30 km/h
